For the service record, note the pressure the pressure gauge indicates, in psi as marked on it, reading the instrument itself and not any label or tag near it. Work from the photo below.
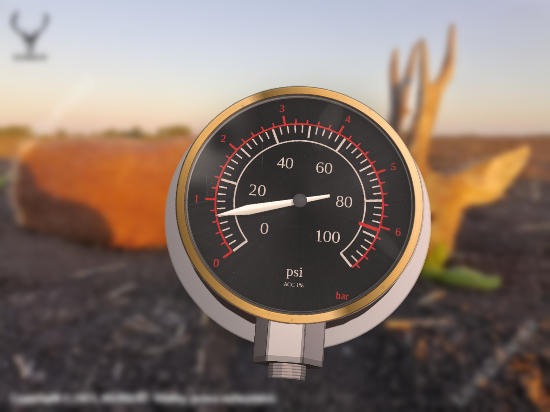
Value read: 10 psi
